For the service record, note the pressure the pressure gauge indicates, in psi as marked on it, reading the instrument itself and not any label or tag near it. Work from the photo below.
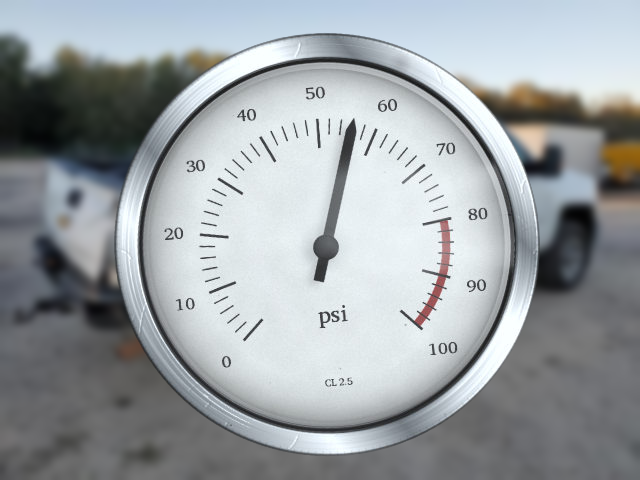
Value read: 56 psi
